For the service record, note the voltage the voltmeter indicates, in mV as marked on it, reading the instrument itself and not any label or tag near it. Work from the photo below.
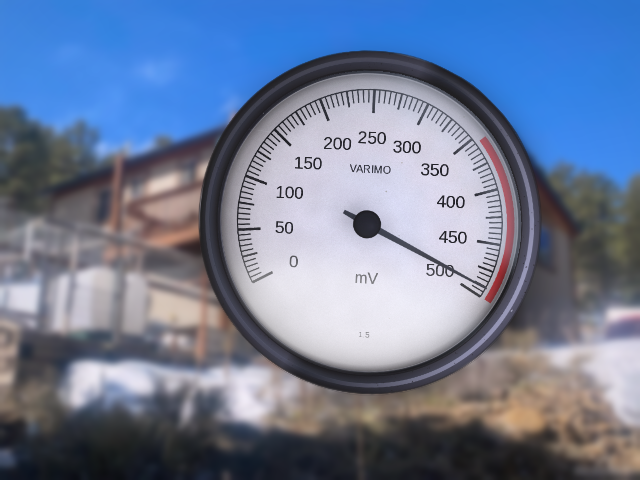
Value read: 490 mV
